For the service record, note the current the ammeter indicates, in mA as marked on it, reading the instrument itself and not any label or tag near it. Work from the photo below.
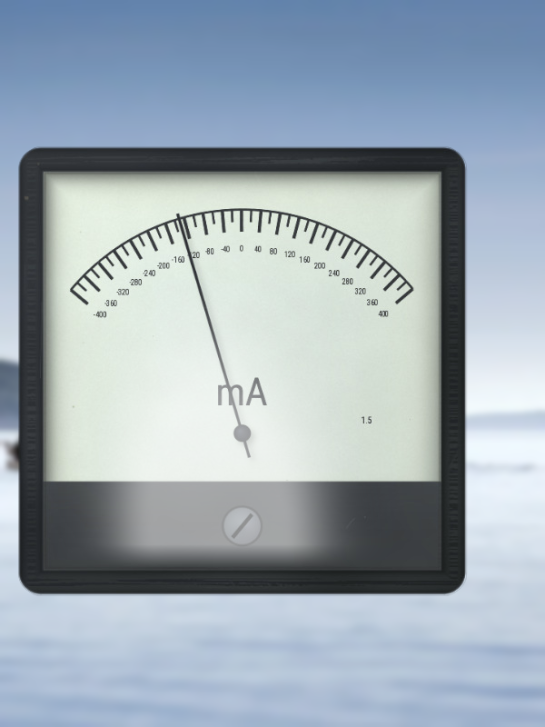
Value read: -130 mA
